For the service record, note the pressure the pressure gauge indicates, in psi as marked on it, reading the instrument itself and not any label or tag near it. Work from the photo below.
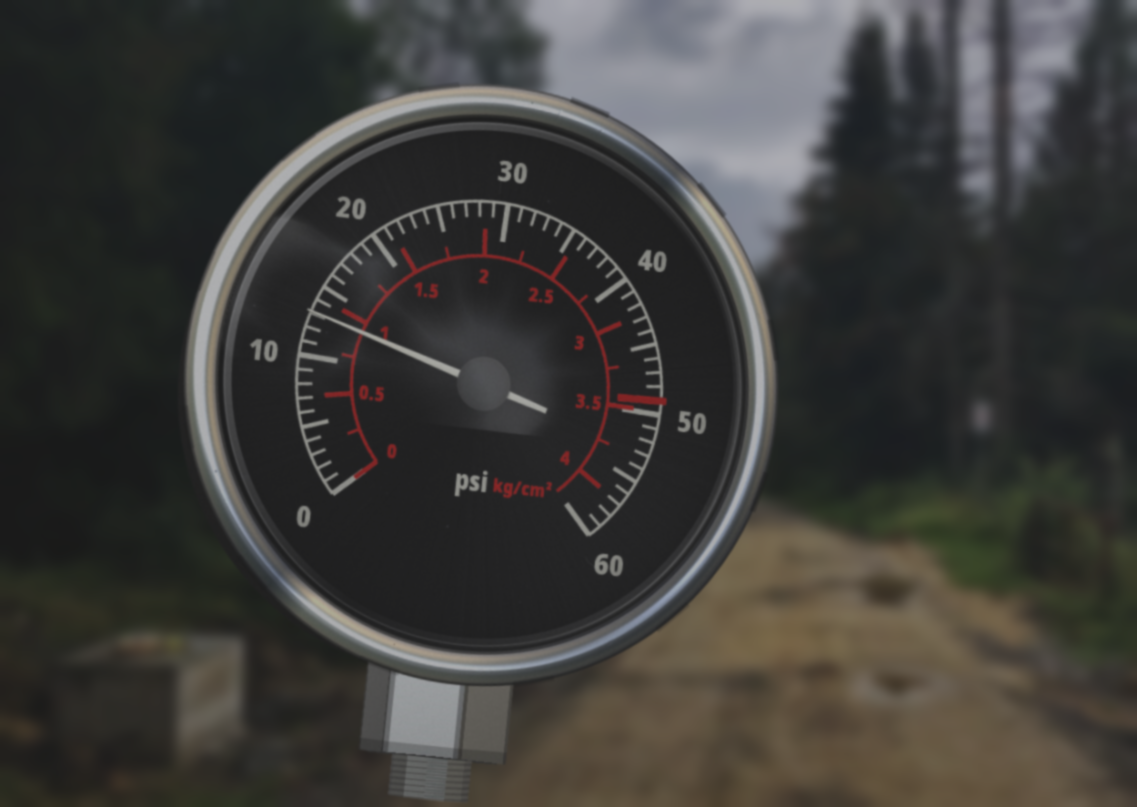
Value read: 13 psi
